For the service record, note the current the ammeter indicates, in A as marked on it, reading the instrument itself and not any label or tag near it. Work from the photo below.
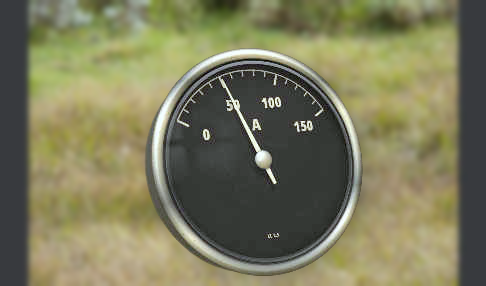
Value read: 50 A
